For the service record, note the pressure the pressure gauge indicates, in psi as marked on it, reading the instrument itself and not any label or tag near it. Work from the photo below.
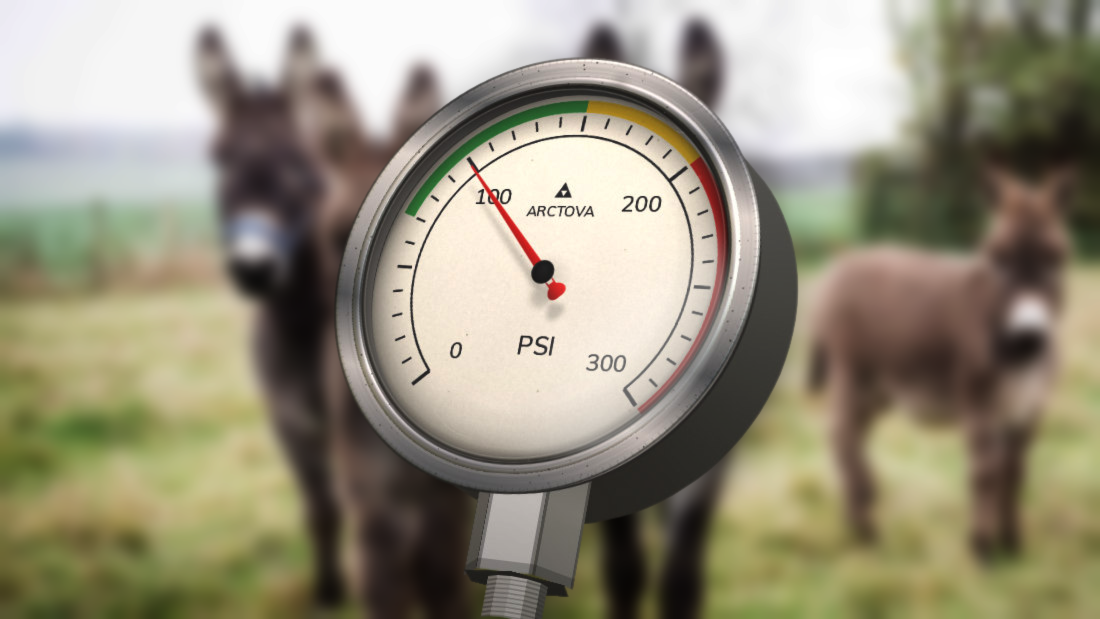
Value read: 100 psi
